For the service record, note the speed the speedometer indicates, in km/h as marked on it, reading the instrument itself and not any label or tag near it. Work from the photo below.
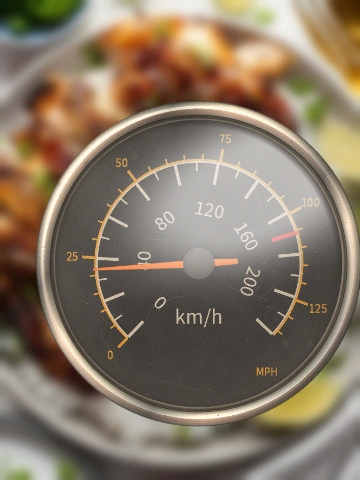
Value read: 35 km/h
